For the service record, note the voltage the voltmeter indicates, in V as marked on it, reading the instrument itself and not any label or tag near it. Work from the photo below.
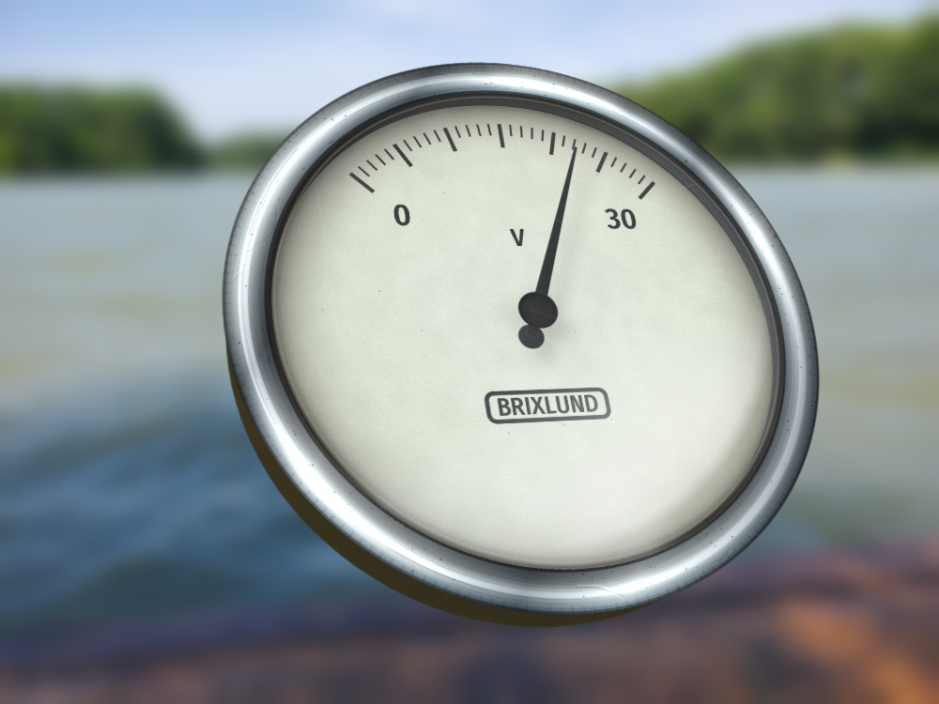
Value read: 22 V
